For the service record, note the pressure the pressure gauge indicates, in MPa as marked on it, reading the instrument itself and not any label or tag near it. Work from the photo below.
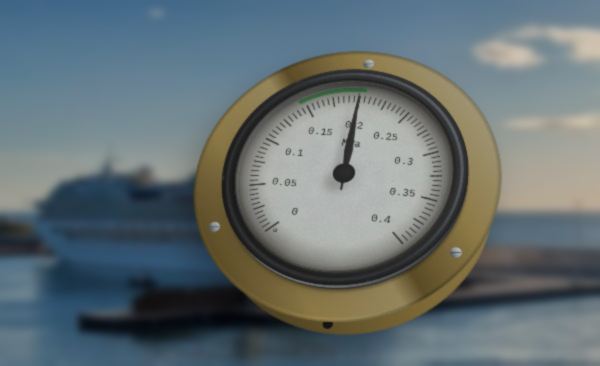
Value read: 0.2 MPa
